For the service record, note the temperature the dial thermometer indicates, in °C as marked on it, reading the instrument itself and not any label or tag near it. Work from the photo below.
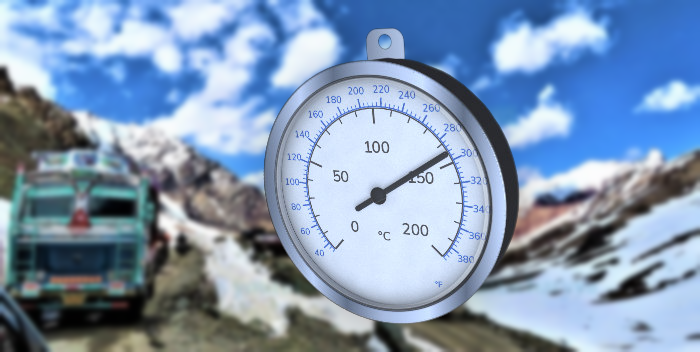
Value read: 145 °C
